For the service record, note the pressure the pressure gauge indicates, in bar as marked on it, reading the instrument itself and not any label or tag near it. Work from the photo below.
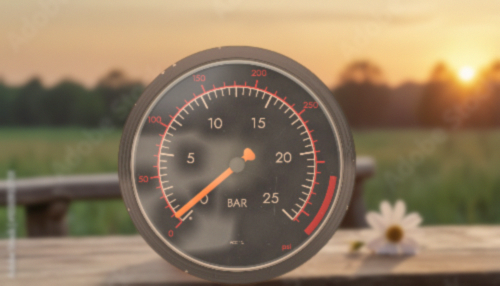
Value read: 0.5 bar
